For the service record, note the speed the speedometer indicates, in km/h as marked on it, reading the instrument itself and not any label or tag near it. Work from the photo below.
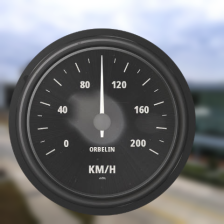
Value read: 100 km/h
